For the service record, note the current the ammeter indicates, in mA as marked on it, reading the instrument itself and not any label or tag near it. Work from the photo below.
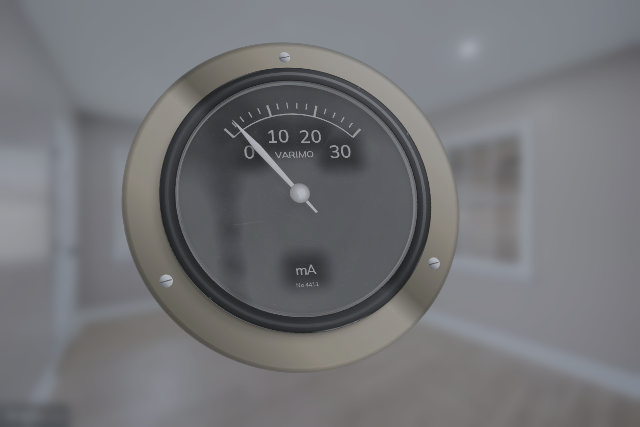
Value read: 2 mA
